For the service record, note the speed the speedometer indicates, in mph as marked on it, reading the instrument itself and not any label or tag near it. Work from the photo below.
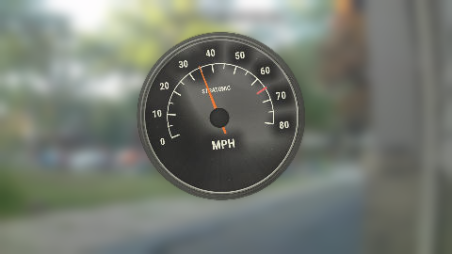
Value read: 35 mph
